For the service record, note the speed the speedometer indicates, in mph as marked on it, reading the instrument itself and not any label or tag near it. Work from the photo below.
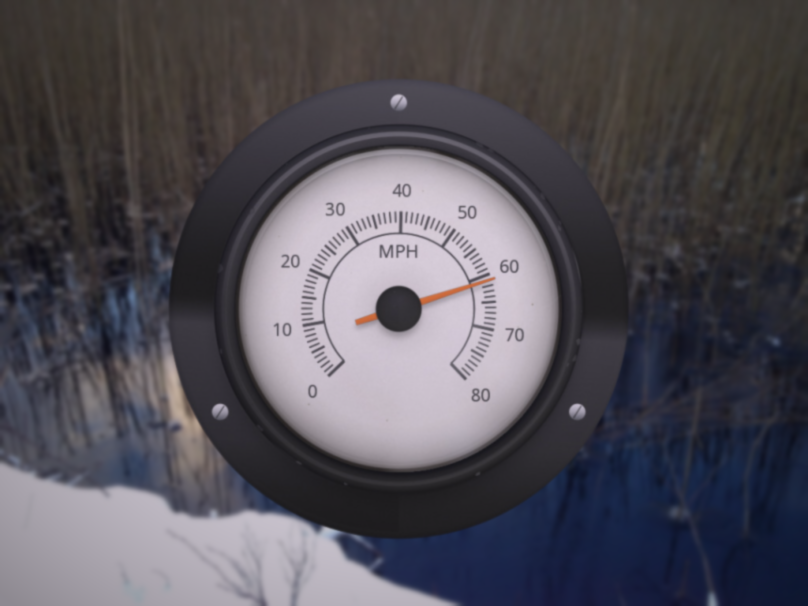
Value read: 61 mph
